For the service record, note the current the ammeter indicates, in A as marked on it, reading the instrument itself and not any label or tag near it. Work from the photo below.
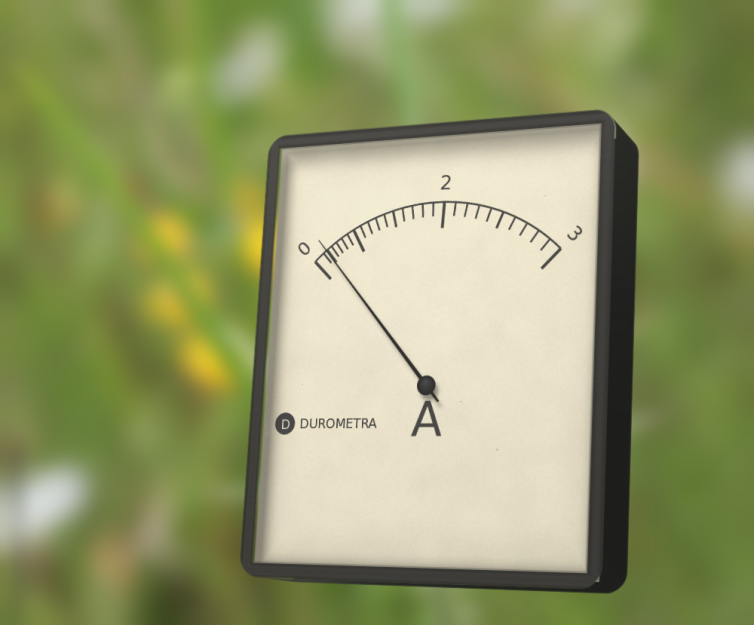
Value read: 0.5 A
